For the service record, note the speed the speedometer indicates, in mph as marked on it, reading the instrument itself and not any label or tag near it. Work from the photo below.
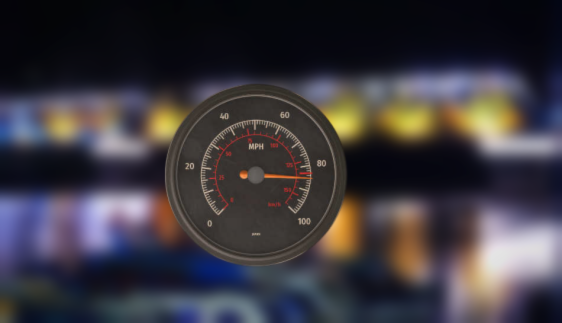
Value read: 85 mph
